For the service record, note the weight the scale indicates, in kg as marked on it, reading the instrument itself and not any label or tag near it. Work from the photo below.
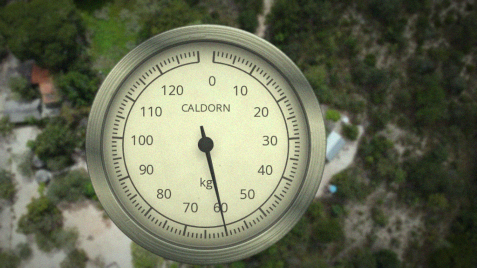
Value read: 60 kg
